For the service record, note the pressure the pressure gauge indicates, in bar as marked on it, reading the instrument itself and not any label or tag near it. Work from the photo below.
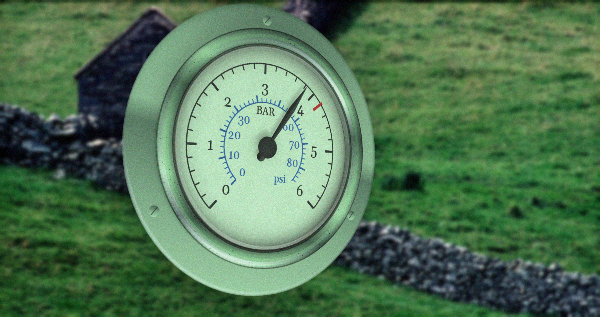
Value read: 3.8 bar
